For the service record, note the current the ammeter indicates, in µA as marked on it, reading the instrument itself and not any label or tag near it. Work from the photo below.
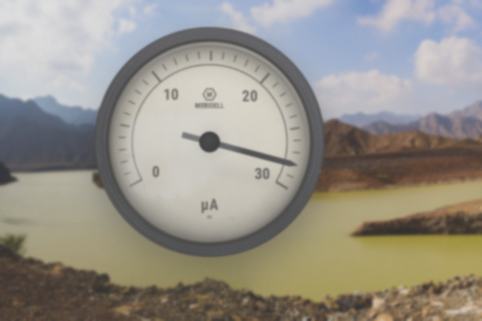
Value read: 28 µA
